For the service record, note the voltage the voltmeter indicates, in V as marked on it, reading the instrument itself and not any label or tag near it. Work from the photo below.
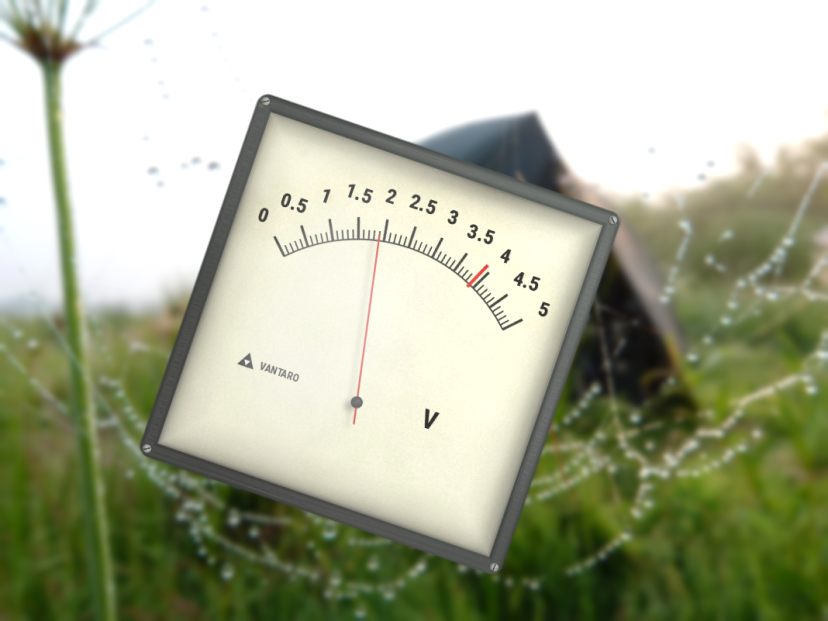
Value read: 1.9 V
